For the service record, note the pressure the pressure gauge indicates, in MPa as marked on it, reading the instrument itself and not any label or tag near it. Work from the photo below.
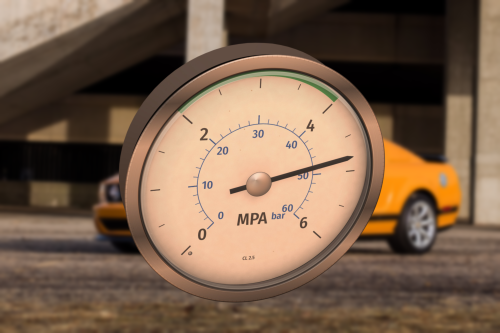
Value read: 4.75 MPa
